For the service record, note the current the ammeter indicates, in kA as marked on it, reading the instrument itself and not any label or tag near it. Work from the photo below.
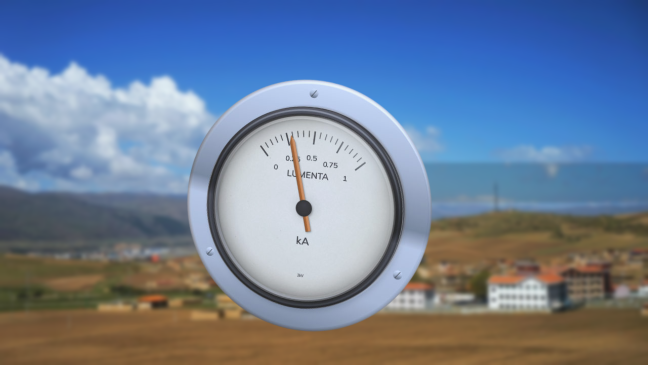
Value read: 0.3 kA
